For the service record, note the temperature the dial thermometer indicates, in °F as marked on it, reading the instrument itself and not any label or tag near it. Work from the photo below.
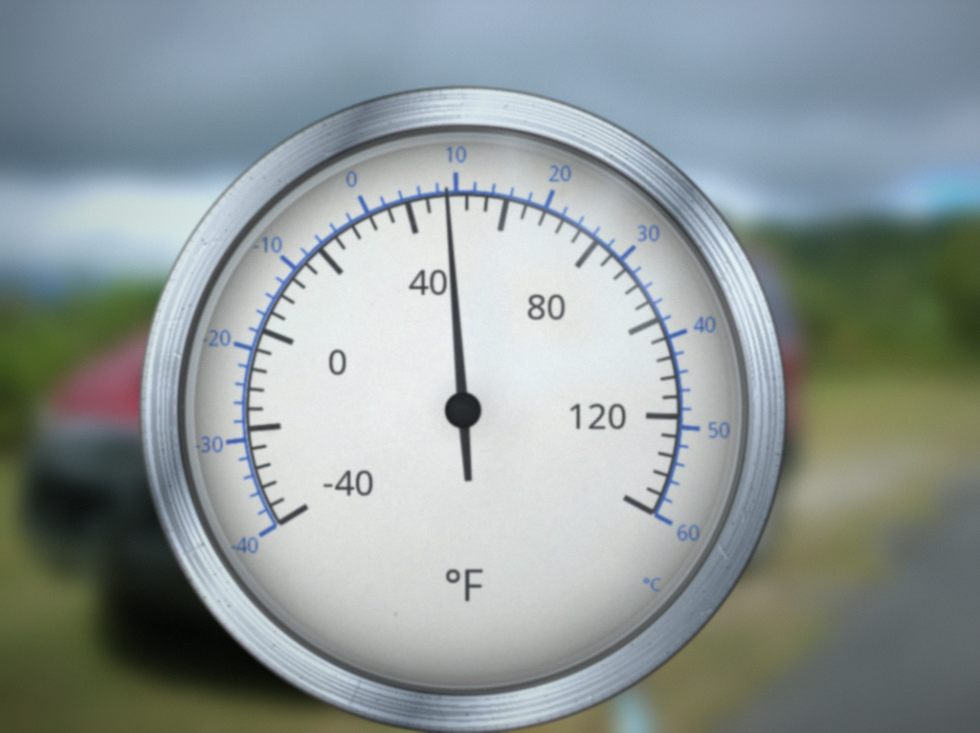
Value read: 48 °F
